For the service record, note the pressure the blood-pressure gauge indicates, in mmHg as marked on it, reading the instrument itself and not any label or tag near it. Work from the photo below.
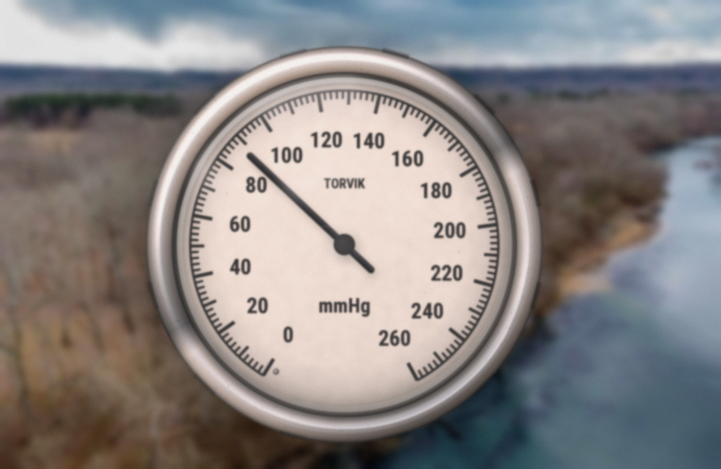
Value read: 88 mmHg
